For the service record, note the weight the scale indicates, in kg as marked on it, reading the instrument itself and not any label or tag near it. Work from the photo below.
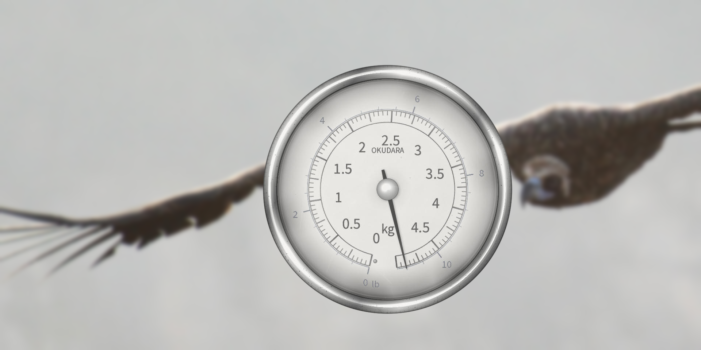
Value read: 4.9 kg
